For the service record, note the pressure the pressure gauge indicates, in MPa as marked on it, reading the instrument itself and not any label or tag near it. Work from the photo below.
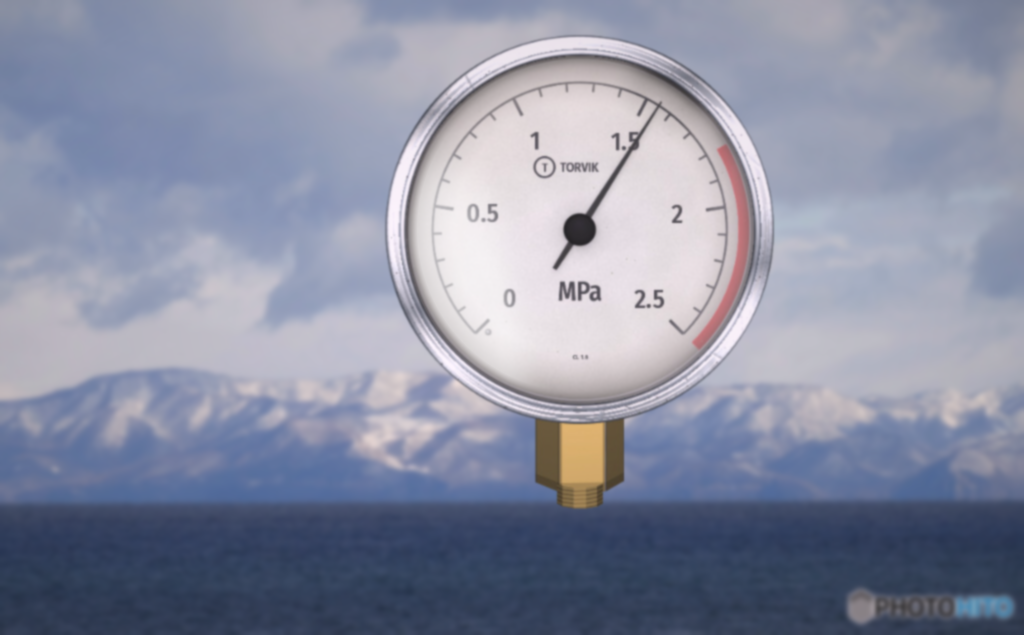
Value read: 1.55 MPa
